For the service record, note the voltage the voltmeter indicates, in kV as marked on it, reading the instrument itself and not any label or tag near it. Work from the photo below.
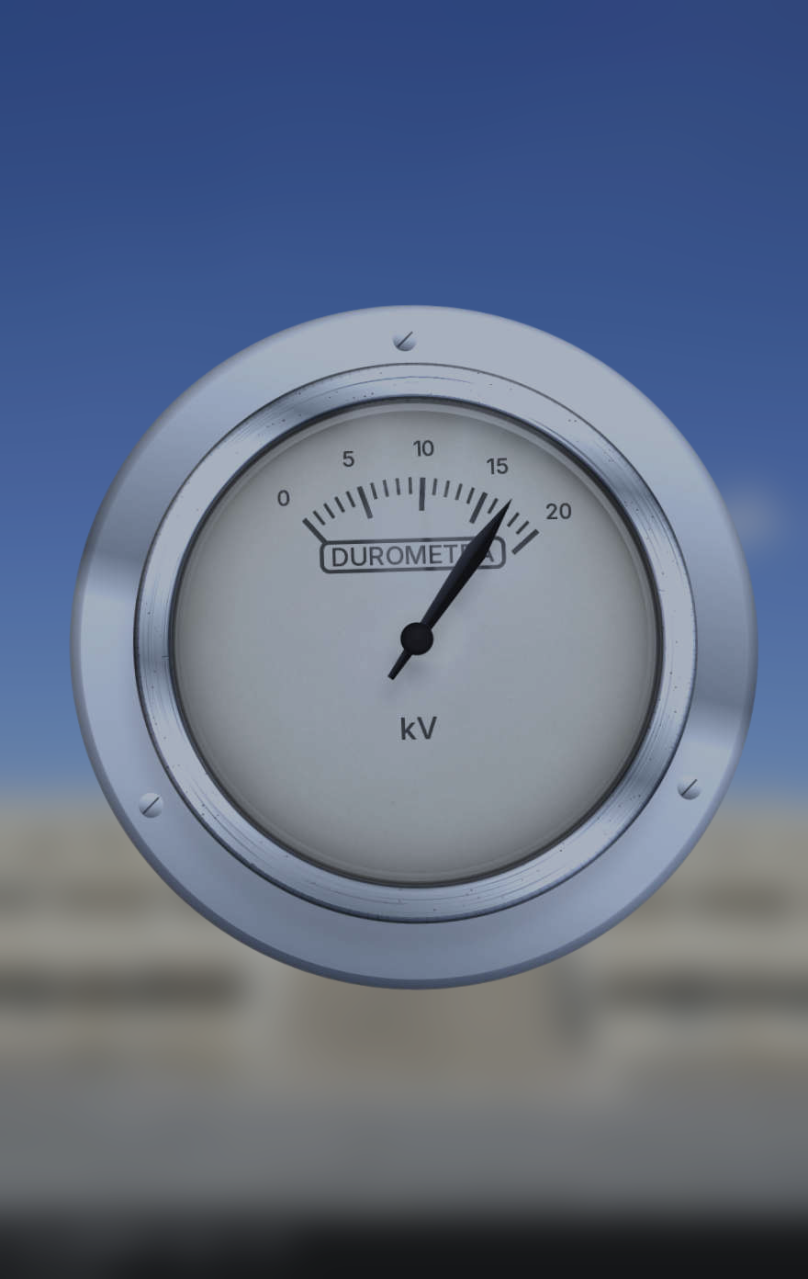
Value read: 17 kV
